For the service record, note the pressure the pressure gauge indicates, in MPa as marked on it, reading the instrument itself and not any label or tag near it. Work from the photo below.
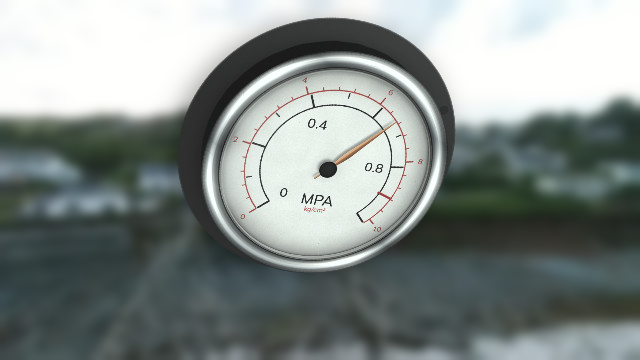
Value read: 0.65 MPa
